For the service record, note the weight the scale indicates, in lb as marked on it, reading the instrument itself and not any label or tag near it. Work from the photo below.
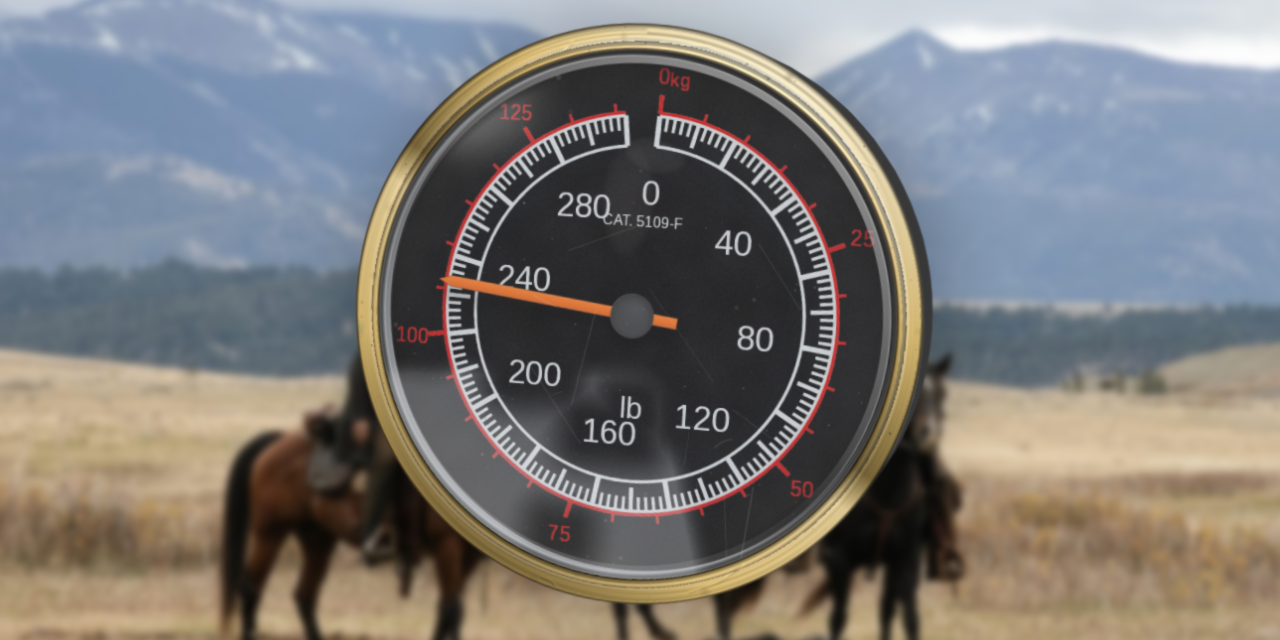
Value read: 234 lb
